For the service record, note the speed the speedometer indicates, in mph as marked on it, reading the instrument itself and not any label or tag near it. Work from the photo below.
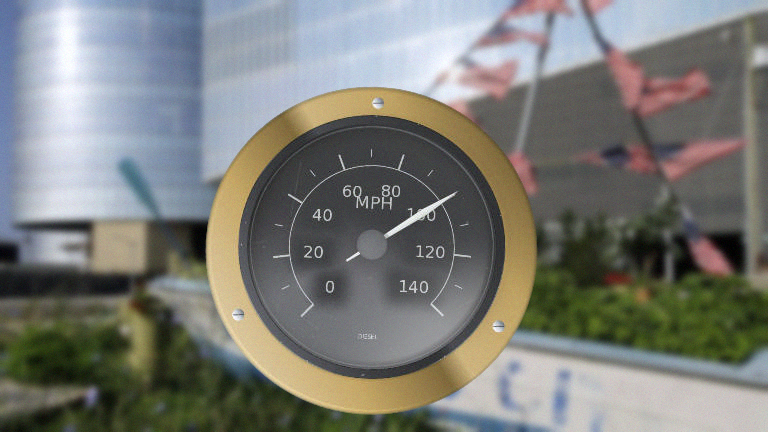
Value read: 100 mph
